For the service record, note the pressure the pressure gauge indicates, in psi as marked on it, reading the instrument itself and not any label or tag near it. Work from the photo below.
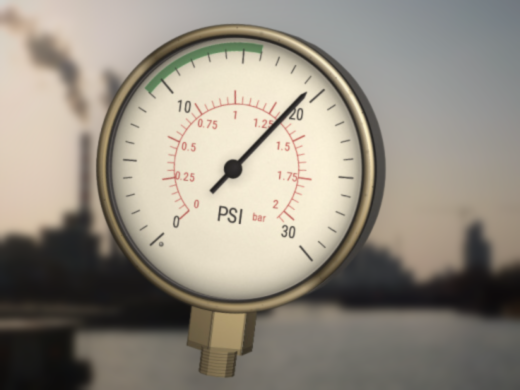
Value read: 19.5 psi
